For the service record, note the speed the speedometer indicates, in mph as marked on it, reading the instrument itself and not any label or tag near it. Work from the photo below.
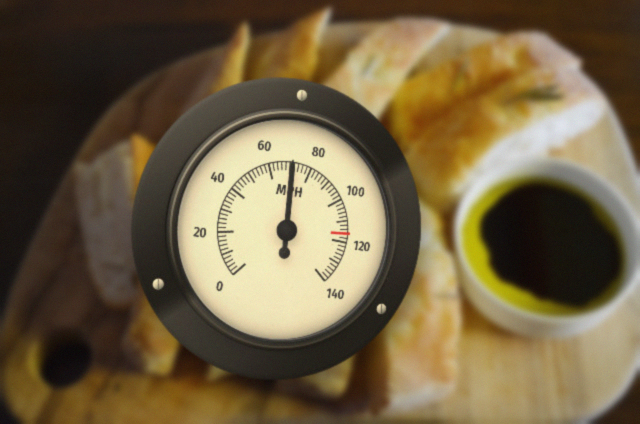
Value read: 70 mph
